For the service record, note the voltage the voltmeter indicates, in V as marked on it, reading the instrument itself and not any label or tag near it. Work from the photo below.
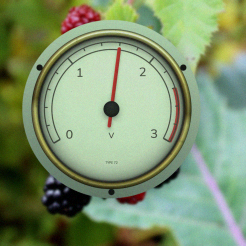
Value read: 1.6 V
